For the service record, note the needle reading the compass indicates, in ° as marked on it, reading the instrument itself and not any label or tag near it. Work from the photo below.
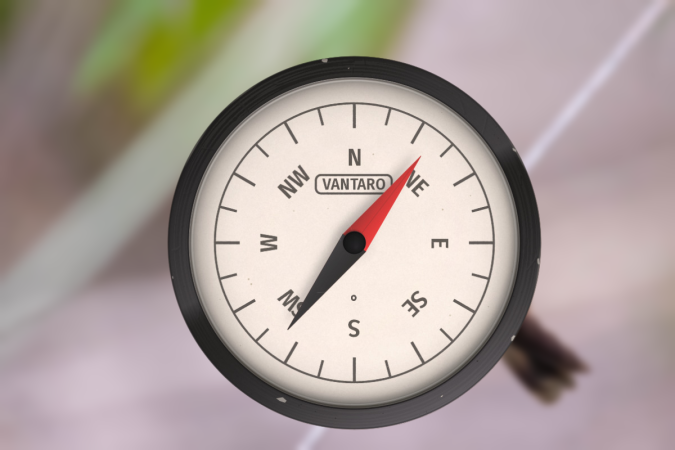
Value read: 37.5 °
